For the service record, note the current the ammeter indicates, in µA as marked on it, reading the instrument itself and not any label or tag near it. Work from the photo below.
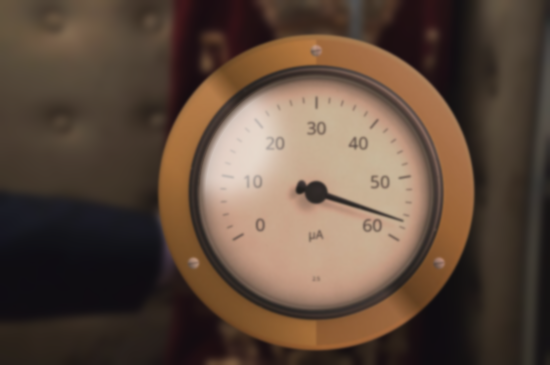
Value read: 57 µA
